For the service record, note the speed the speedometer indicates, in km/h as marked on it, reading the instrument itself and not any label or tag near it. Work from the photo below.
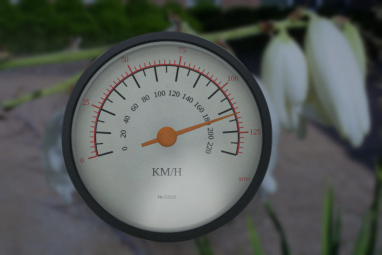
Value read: 185 km/h
